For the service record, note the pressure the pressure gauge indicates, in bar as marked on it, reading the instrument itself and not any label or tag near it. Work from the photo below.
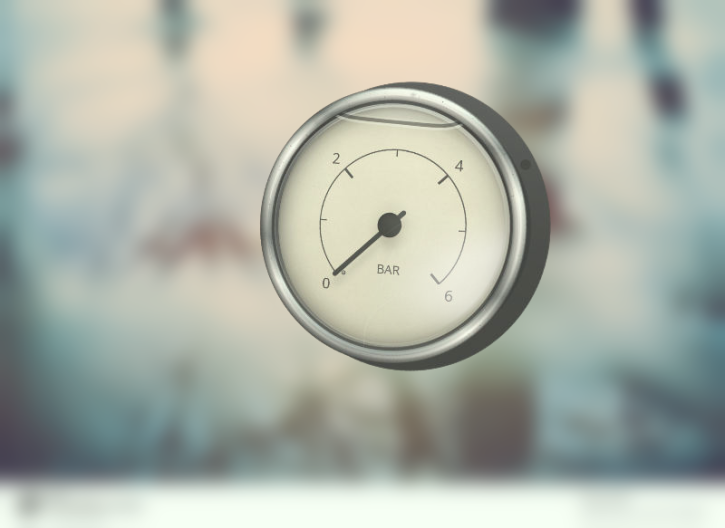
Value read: 0 bar
